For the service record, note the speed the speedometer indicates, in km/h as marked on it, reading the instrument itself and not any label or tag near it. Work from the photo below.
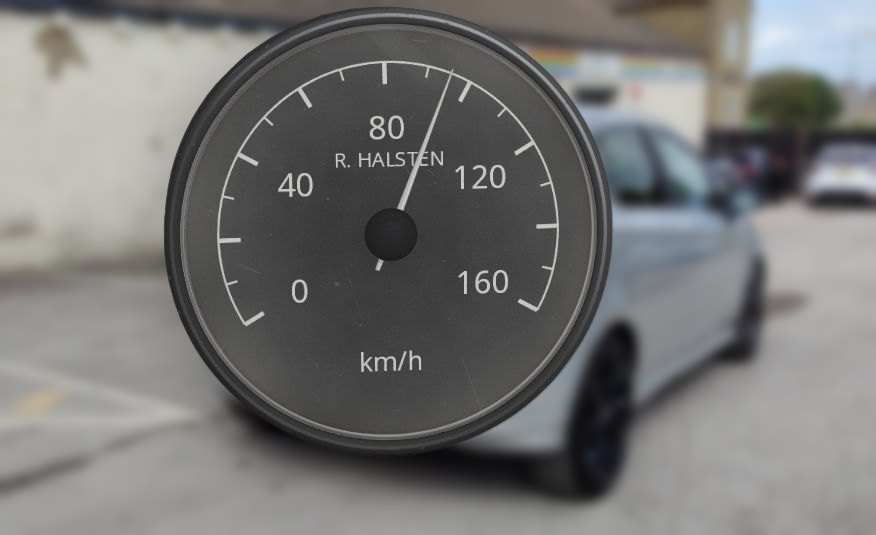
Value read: 95 km/h
